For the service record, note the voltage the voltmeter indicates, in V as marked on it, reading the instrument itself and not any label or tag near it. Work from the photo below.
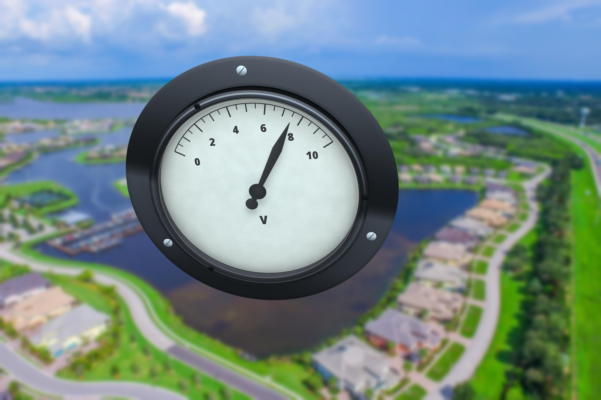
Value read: 7.5 V
